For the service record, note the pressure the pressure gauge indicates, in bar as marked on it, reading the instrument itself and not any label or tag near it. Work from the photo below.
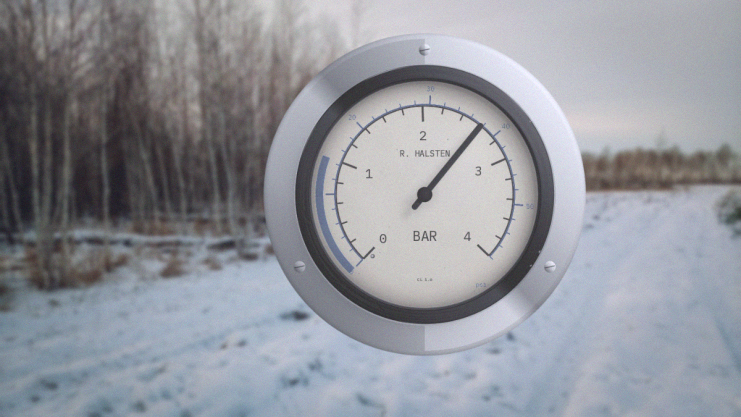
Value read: 2.6 bar
